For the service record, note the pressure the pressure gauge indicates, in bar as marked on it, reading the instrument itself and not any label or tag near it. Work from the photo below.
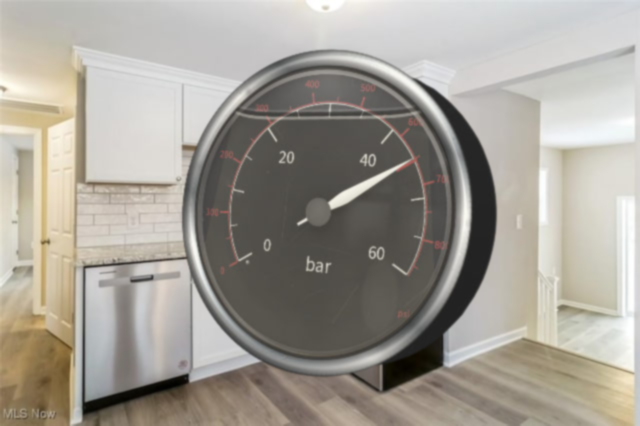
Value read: 45 bar
